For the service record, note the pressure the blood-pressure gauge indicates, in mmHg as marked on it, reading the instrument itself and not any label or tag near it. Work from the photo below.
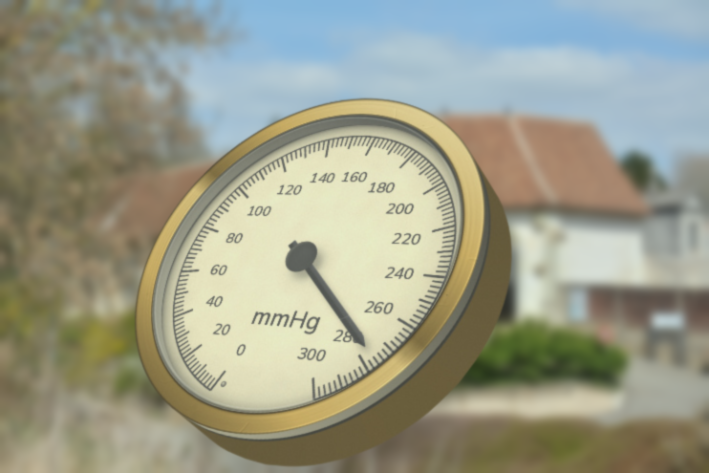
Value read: 276 mmHg
